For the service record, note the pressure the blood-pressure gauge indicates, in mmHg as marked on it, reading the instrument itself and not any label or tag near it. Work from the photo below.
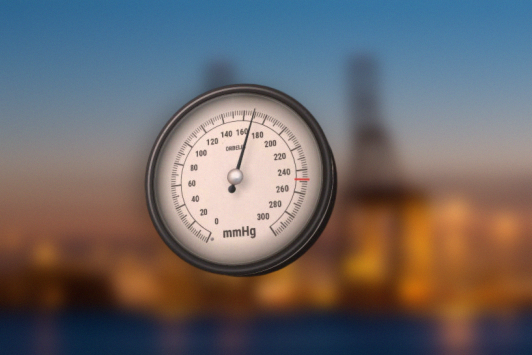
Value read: 170 mmHg
